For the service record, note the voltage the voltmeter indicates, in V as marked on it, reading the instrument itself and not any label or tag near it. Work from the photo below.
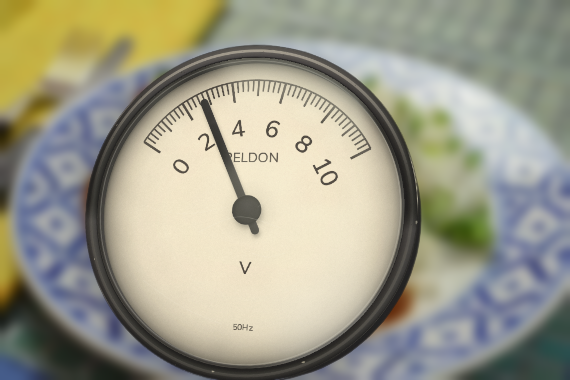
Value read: 2.8 V
